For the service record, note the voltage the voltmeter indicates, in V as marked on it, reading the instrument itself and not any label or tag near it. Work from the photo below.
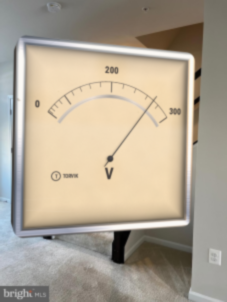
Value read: 270 V
